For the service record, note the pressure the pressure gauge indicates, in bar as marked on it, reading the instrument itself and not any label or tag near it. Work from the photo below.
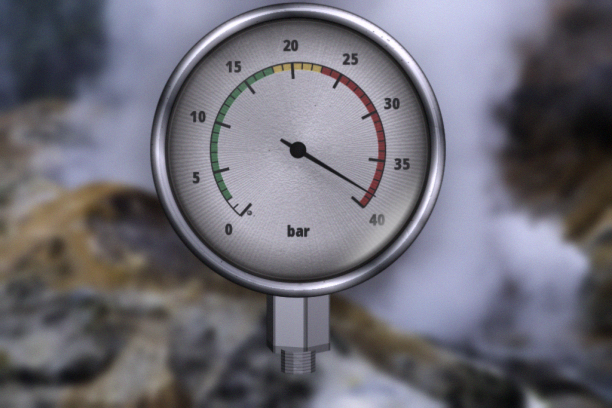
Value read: 38.5 bar
